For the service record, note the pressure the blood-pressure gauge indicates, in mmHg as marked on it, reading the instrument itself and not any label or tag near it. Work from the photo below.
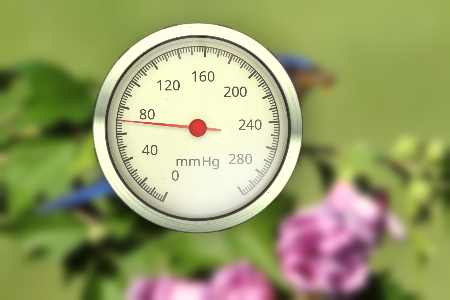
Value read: 70 mmHg
